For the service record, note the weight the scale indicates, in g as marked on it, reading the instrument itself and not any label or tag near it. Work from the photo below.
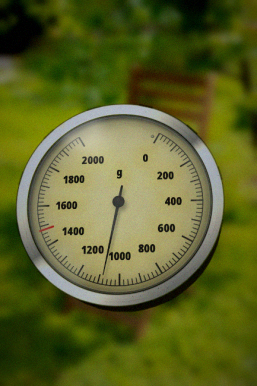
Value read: 1080 g
